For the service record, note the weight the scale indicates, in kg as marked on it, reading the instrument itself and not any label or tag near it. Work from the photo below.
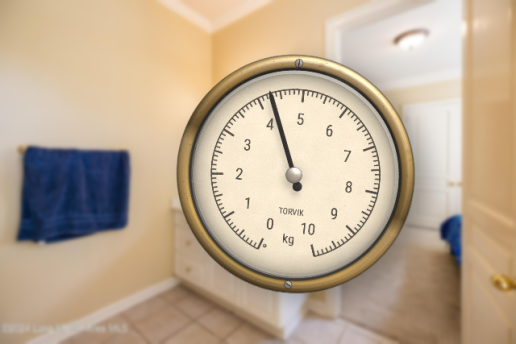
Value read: 4.3 kg
